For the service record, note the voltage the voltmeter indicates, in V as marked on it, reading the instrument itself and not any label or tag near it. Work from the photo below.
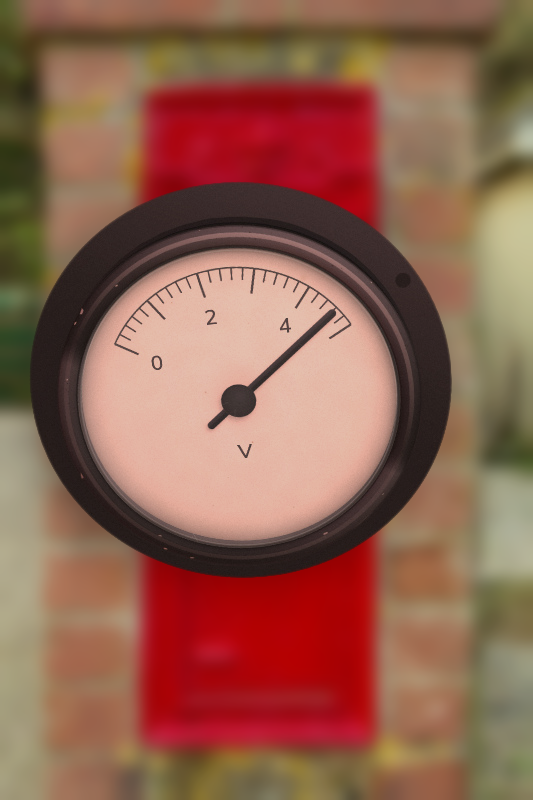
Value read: 4.6 V
